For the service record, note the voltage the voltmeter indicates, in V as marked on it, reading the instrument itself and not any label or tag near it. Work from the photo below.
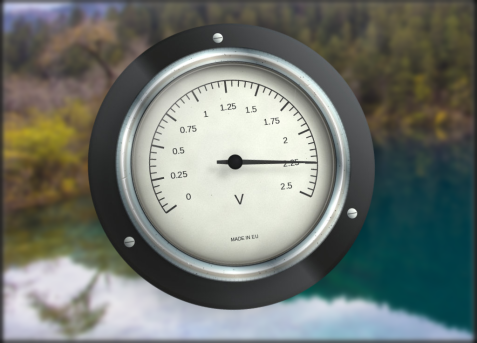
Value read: 2.25 V
